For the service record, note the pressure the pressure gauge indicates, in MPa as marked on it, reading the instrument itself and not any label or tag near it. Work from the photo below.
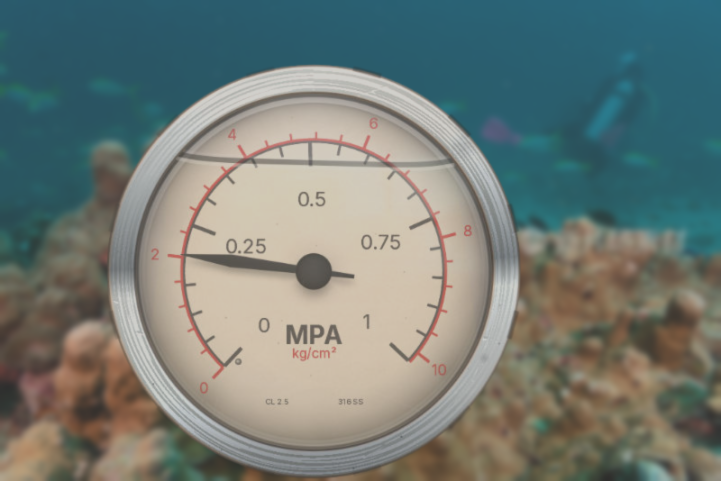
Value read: 0.2 MPa
